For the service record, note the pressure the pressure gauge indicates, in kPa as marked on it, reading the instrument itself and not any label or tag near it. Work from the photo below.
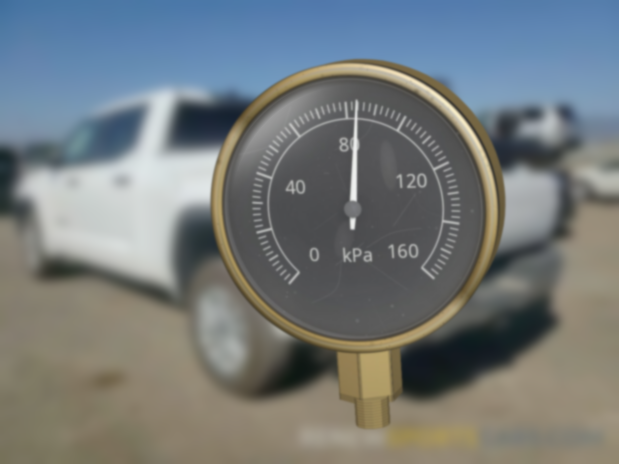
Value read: 84 kPa
